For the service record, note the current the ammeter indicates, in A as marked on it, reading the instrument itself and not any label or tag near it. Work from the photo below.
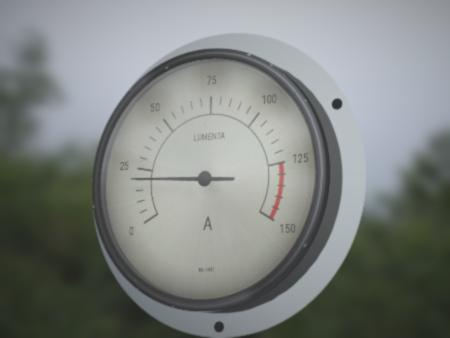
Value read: 20 A
